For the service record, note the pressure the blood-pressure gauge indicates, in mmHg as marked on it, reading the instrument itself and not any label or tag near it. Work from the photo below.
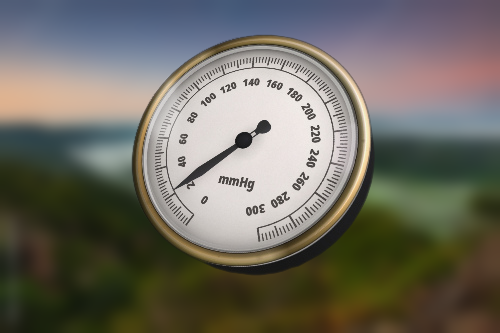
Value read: 20 mmHg
